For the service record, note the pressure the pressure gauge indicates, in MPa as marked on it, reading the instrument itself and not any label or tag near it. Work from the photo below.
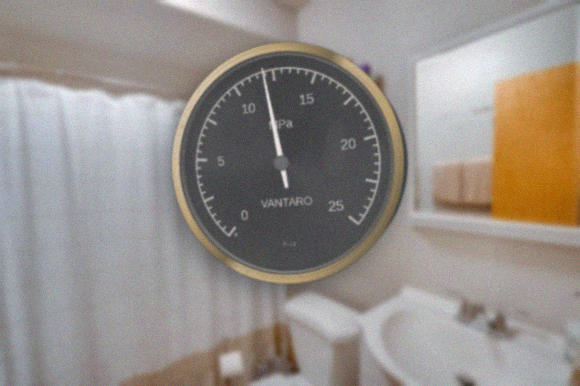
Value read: 12 MPa
